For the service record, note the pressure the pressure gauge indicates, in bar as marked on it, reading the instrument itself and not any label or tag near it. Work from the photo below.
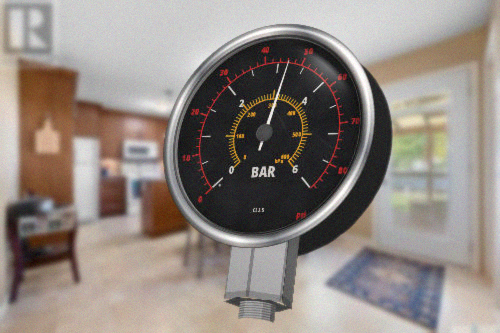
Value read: 3.25 bar
